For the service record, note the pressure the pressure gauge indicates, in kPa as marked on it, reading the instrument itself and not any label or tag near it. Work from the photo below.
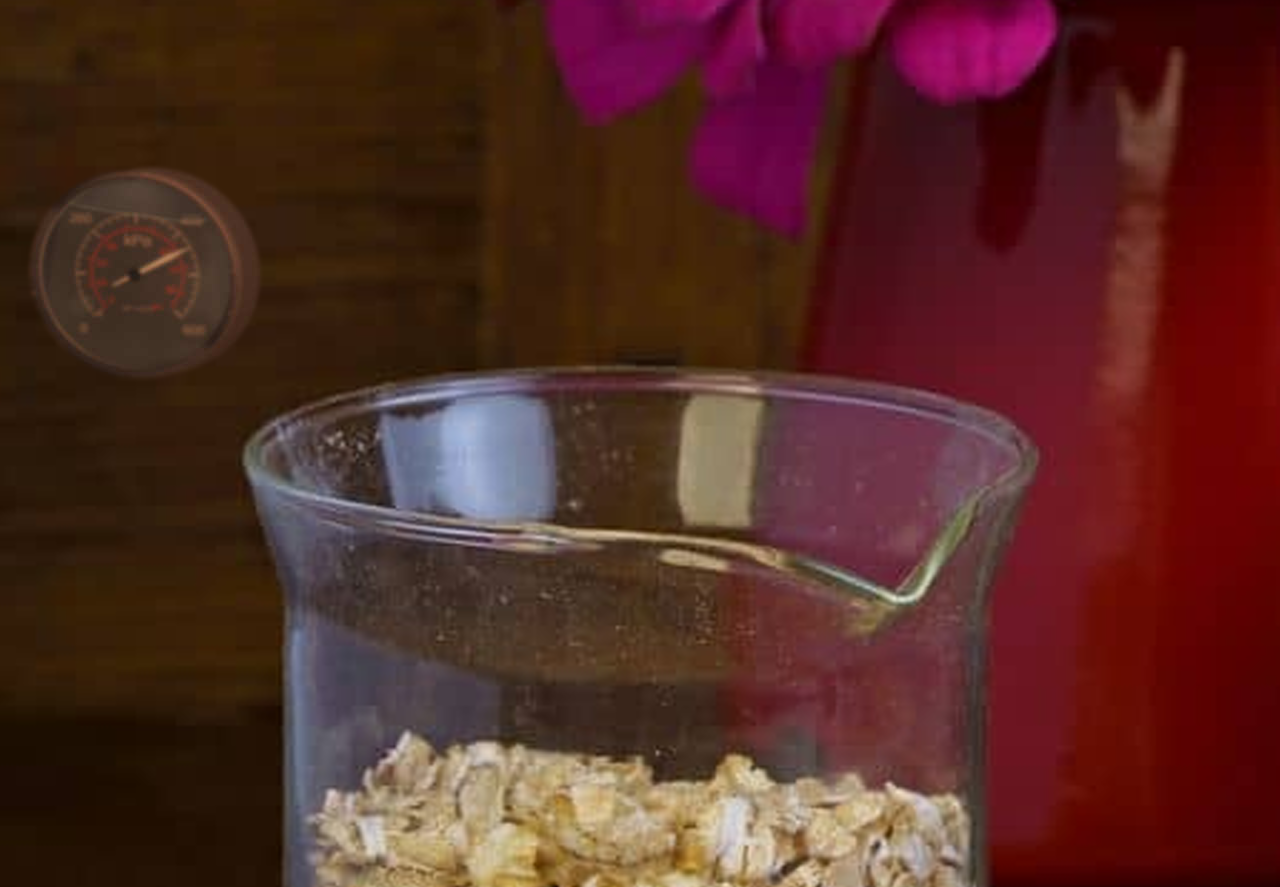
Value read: 440 kPa
